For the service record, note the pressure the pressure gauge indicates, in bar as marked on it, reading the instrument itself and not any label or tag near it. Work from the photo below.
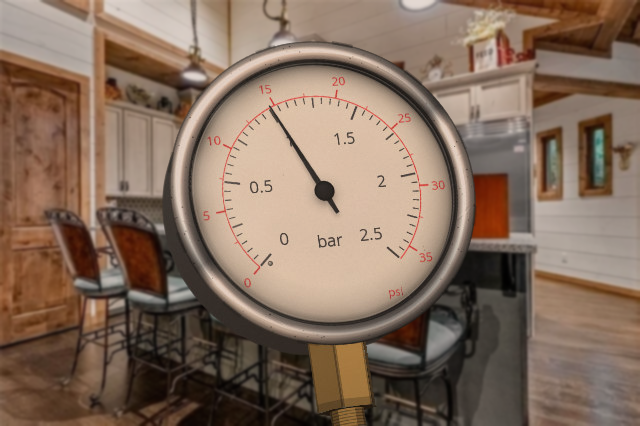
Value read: 1 bar
